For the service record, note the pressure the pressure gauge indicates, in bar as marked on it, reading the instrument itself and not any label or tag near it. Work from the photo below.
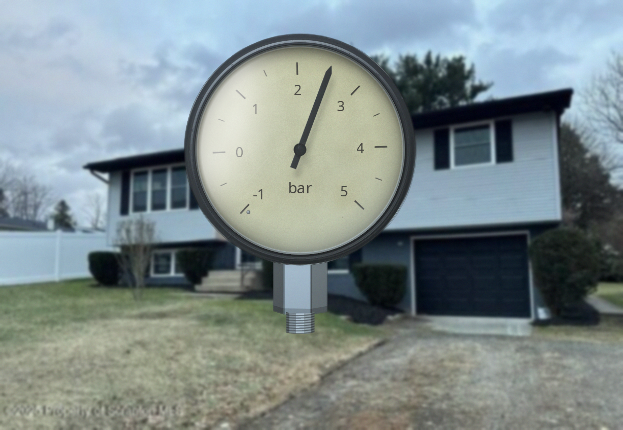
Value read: 2.5 bar
